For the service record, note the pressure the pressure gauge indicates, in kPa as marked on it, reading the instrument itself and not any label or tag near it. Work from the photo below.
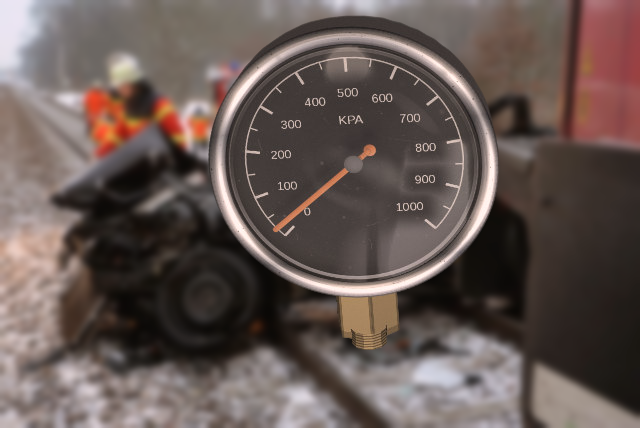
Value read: 25 kPa
